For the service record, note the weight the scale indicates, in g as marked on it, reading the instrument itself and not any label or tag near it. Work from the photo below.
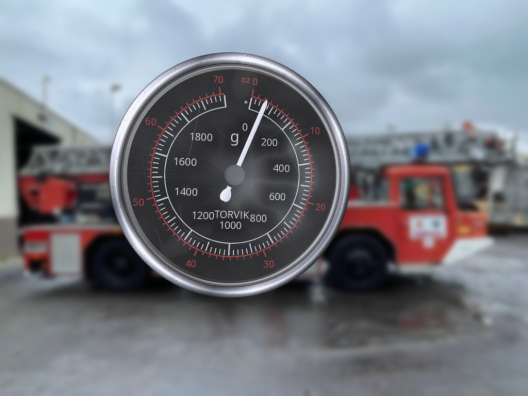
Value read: 60 g
